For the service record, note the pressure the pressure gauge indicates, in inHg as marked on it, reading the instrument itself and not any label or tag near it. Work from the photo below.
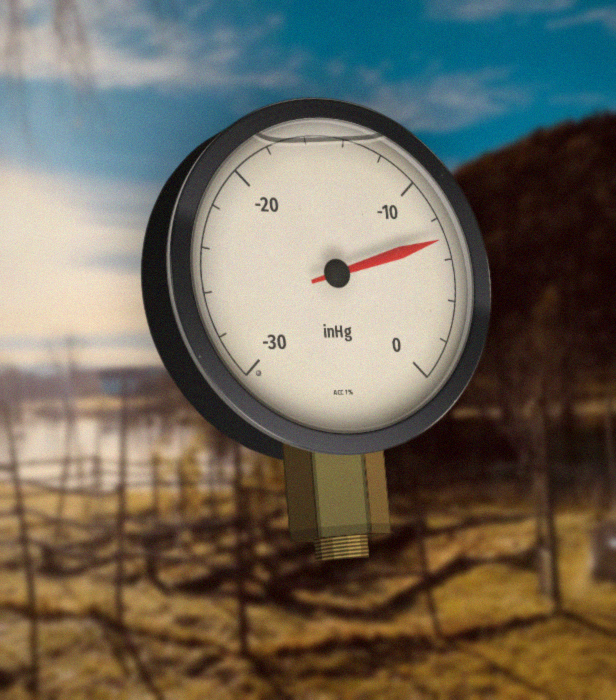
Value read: -7 inHg
